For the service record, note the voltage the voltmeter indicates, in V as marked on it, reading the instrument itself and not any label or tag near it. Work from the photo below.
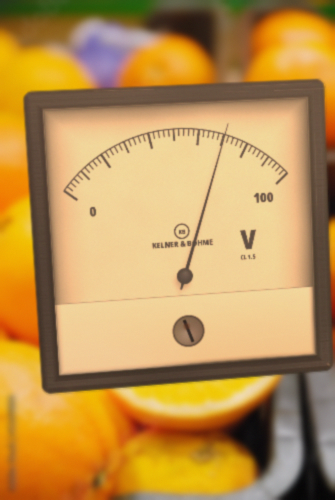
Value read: 70 V
